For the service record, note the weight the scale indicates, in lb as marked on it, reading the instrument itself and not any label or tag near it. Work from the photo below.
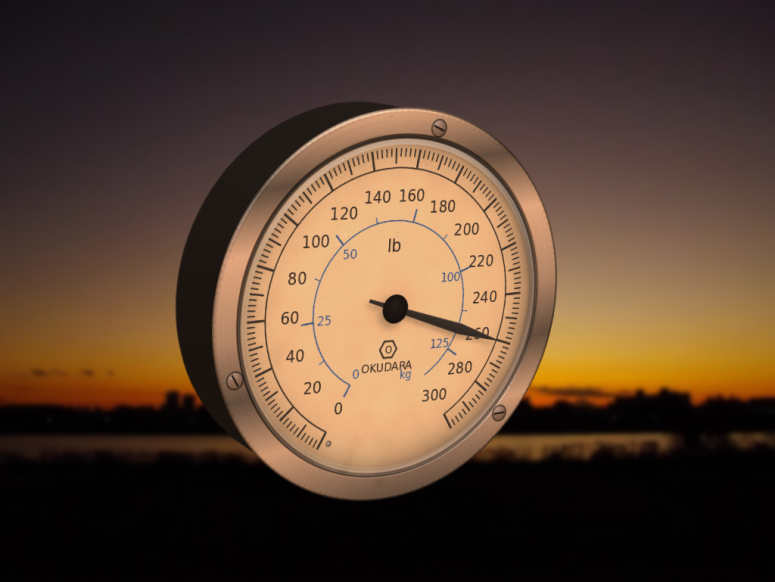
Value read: 260 lb
